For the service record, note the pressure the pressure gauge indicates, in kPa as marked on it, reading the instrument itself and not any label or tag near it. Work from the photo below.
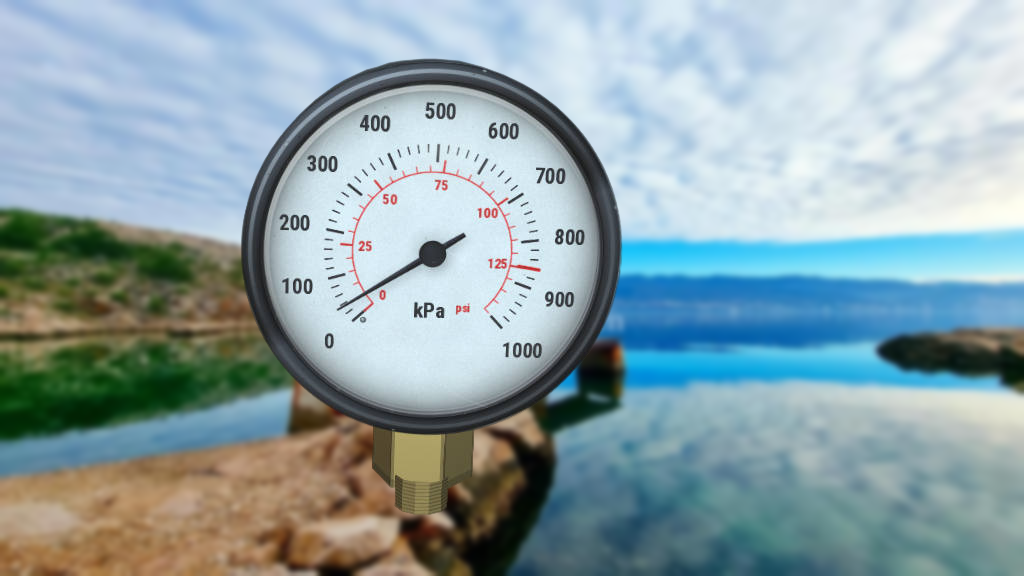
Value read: 40 kPa
